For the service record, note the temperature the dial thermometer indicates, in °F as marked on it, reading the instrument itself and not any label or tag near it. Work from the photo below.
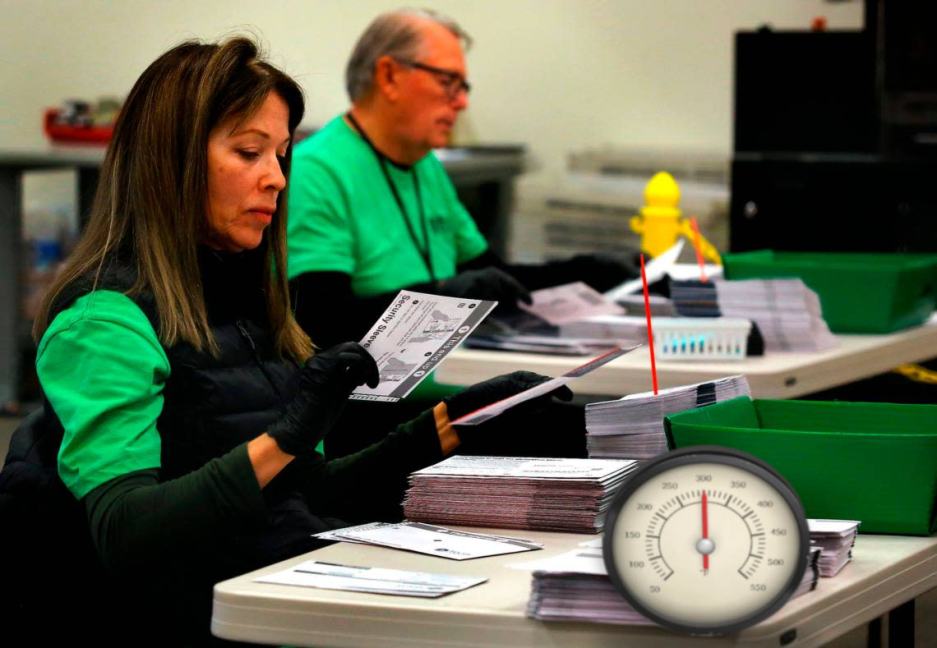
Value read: 300 °F
